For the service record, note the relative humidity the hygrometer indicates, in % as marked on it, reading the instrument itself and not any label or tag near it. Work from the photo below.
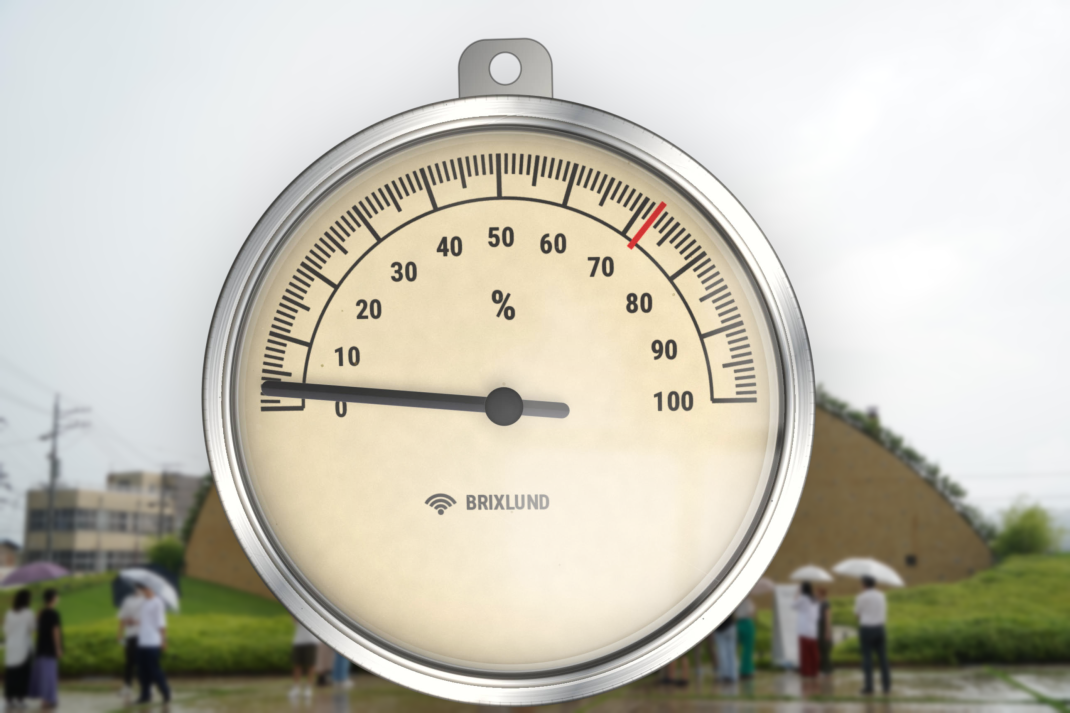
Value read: 3 %
